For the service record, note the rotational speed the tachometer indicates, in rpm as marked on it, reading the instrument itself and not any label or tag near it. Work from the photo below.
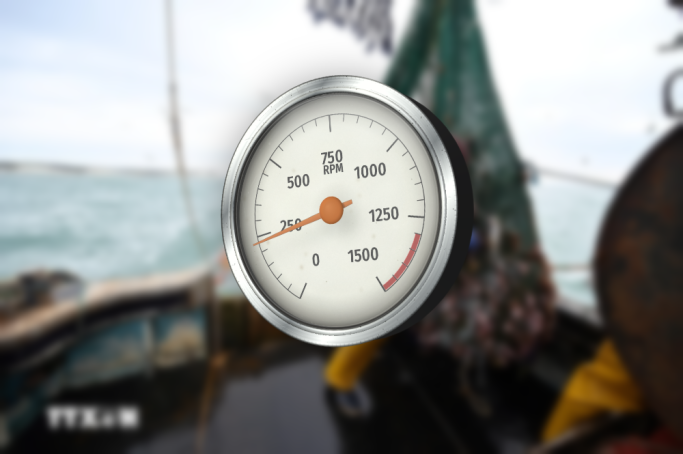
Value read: 225 rpm
